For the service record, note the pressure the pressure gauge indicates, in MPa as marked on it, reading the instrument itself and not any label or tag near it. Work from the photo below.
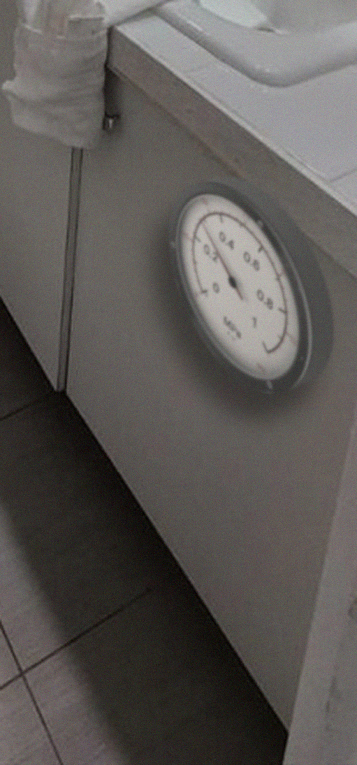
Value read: 0.3 MPa
